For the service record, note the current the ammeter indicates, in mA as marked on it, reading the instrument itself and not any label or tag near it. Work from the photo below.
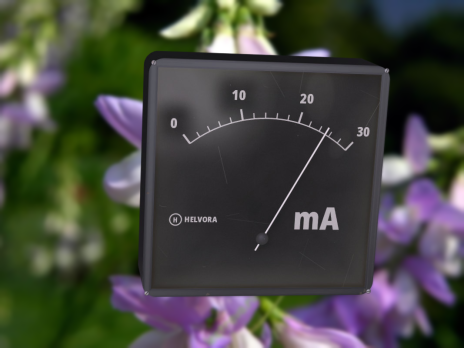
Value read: 25 mA
